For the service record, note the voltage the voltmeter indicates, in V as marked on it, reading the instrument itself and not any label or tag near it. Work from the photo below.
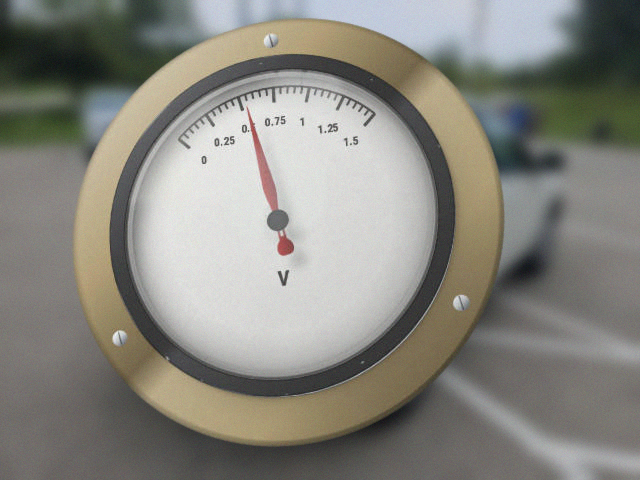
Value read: 0.55 V
